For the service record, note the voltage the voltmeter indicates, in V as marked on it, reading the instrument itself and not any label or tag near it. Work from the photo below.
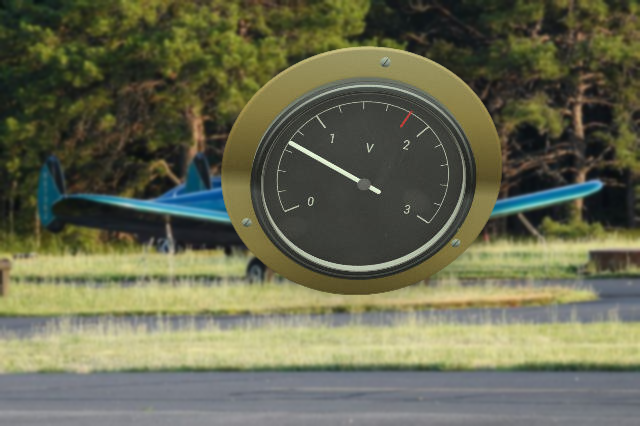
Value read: 0.7 V
